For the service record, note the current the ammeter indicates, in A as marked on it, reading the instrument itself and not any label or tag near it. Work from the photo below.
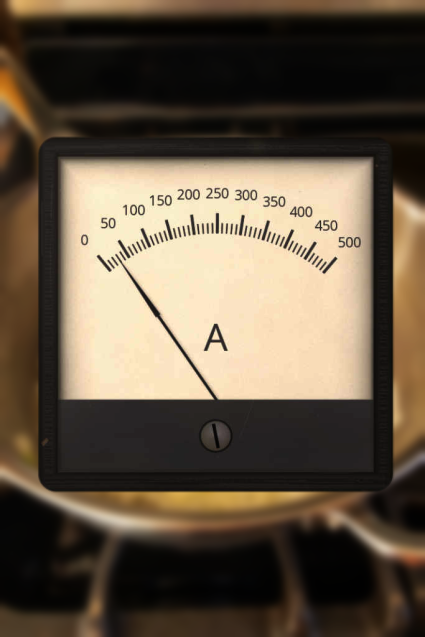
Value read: 30 A
